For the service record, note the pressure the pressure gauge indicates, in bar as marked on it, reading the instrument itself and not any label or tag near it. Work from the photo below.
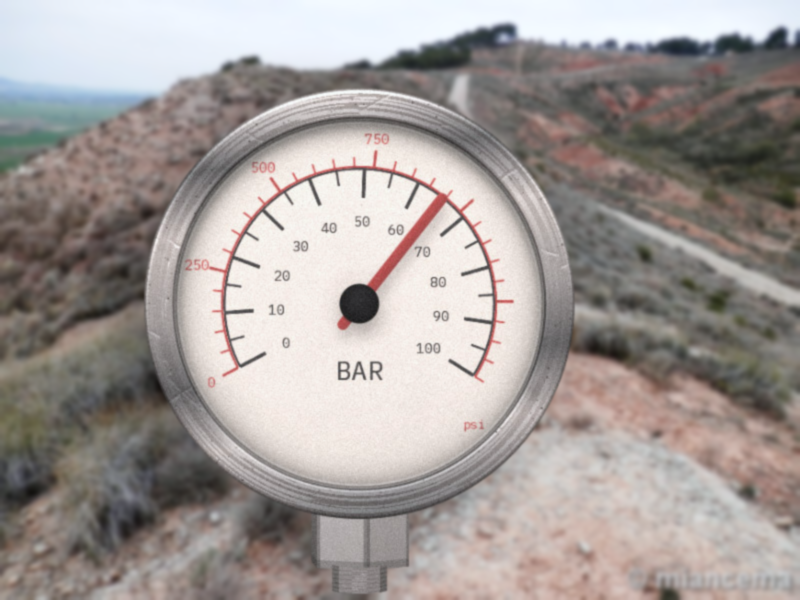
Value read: 65 bar
